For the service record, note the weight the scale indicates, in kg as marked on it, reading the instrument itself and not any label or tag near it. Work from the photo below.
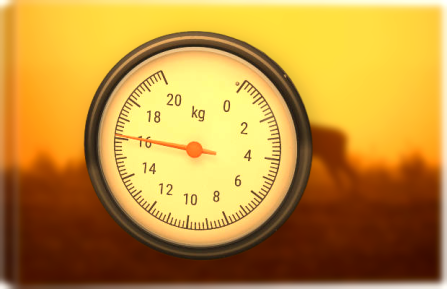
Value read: 16.2 kg
